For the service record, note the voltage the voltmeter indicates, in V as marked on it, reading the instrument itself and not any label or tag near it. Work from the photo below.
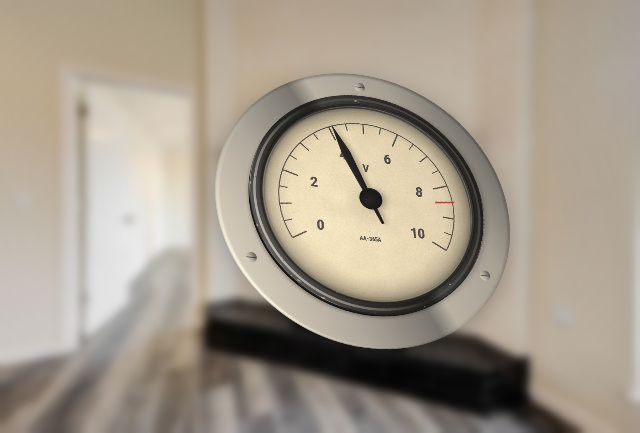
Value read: 4 V
